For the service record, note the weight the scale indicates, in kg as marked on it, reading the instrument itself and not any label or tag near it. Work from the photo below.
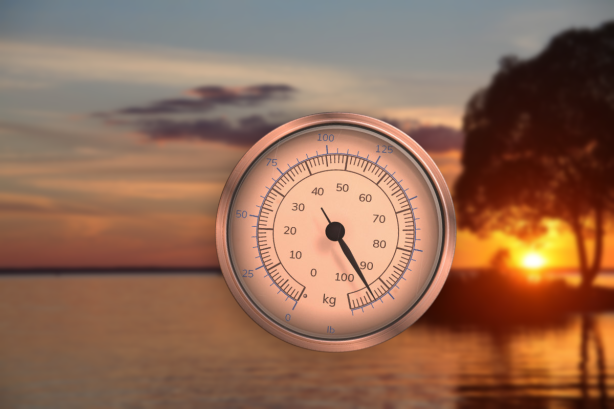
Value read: 94 kg
